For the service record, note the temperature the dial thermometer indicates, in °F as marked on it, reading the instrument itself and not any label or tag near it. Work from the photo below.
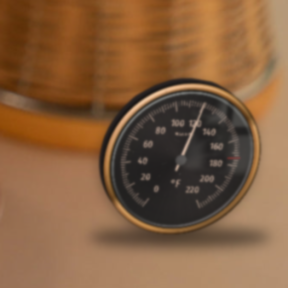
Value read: 120 °F
